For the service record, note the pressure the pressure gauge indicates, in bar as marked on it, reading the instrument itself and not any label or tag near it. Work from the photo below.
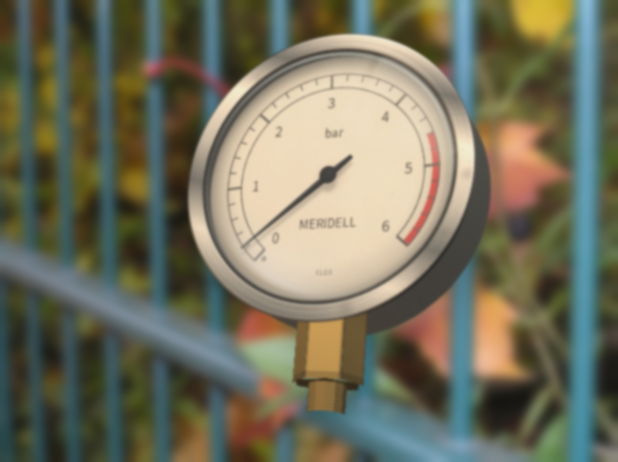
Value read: 0.2 bar
